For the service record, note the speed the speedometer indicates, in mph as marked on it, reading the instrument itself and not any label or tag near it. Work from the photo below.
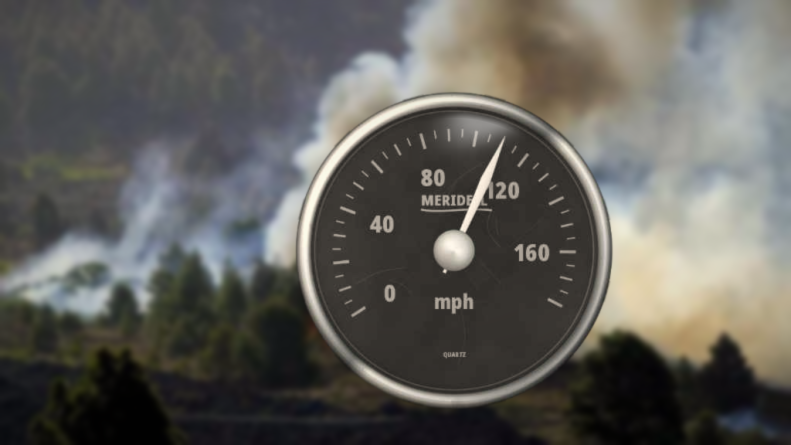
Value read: 110 mph
